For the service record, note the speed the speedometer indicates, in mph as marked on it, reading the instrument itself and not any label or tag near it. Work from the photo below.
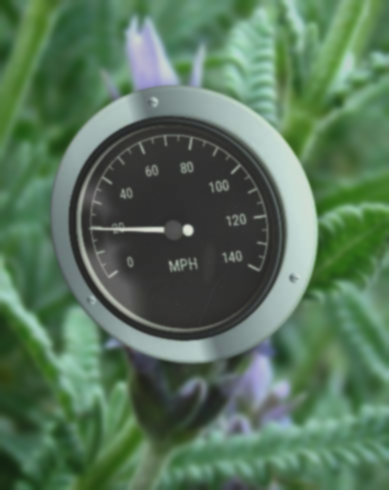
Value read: 20 mph
